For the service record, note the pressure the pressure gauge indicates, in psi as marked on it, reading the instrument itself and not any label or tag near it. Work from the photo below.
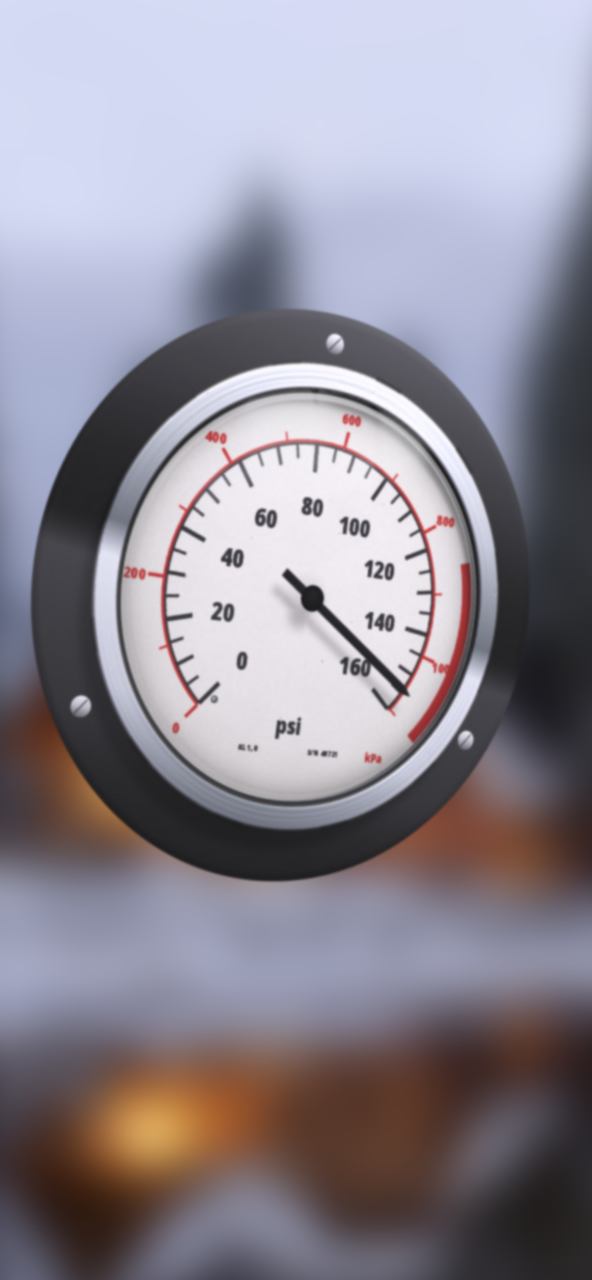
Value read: 155 psi
